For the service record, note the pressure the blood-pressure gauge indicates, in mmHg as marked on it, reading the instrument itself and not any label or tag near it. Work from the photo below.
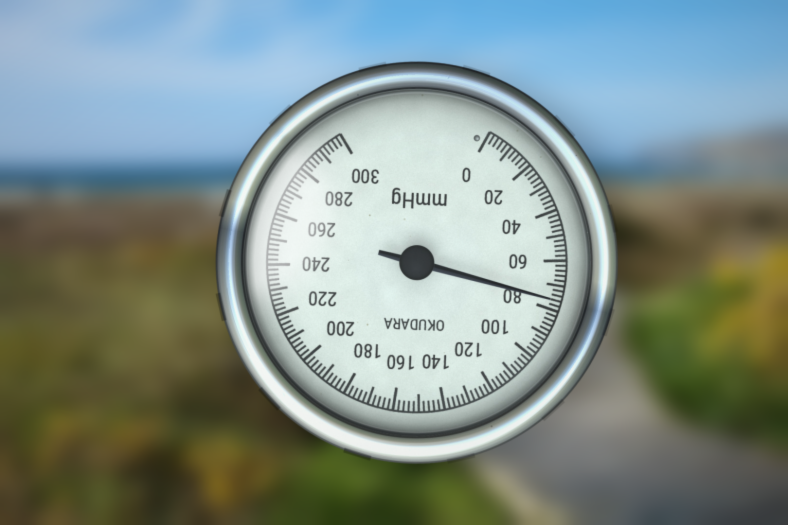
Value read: 76 mmHg
